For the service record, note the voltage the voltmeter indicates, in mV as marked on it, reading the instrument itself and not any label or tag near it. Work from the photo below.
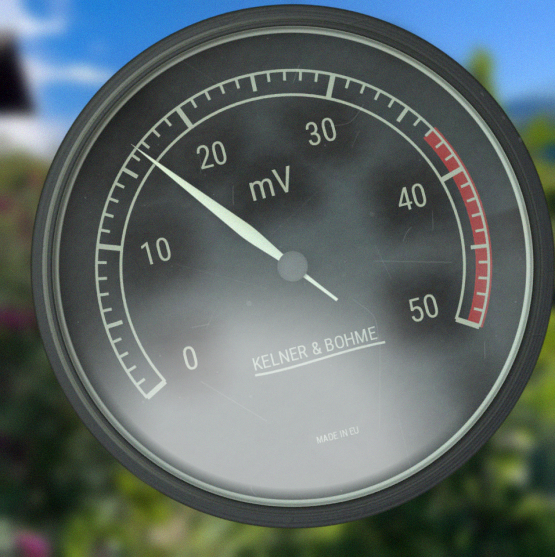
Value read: 16.5 mV
